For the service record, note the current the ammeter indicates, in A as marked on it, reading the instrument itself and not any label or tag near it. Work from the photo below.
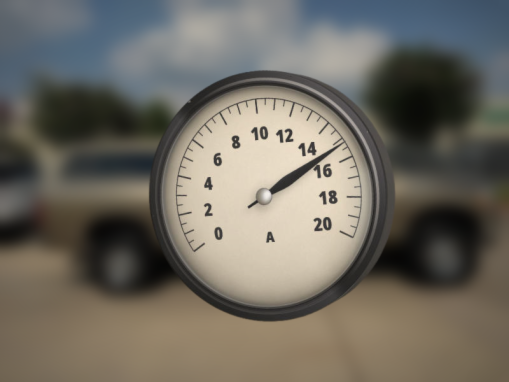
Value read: 15.25 A
